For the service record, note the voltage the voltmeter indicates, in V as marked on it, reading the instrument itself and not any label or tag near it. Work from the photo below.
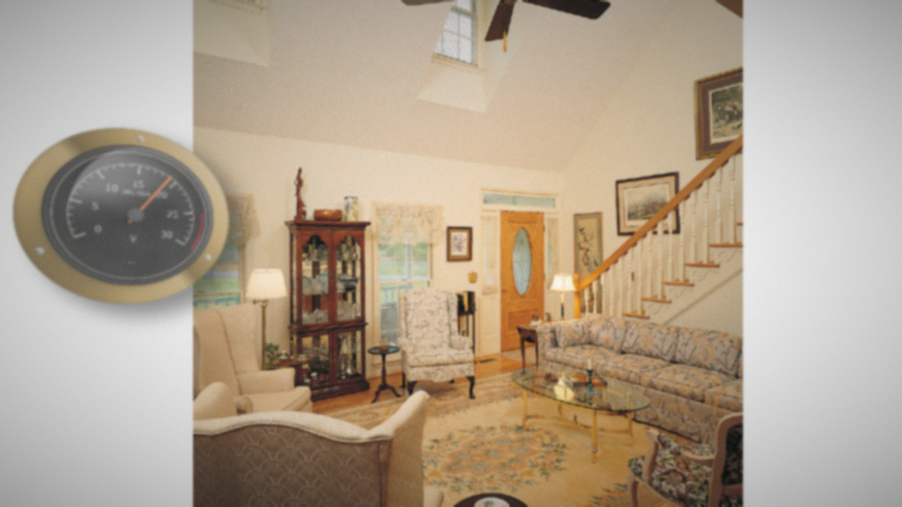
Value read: 19 V
